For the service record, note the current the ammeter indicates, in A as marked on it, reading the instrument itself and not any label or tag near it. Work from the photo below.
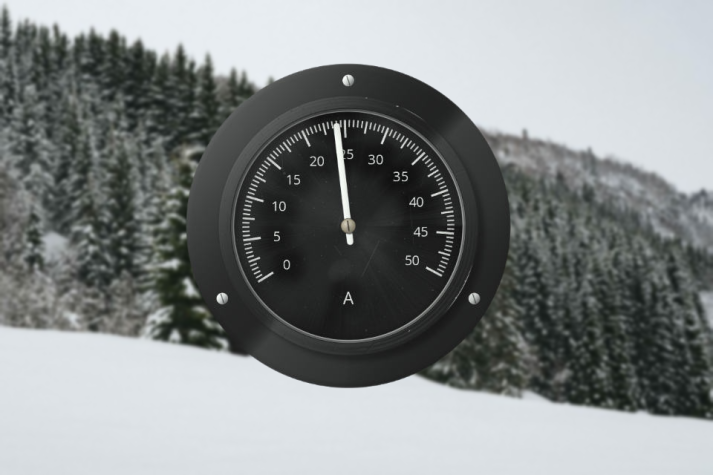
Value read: 24 A
